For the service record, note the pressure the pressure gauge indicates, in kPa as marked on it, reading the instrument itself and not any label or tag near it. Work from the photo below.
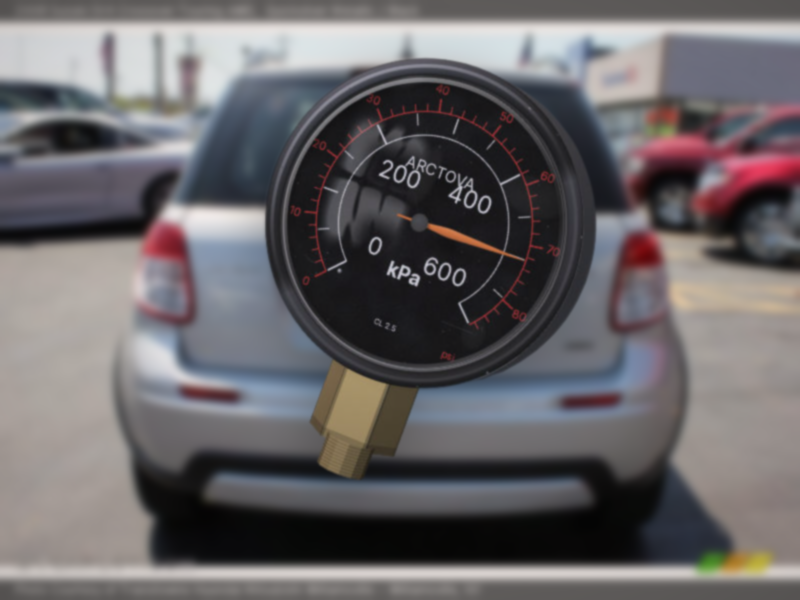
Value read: 500 kPa
